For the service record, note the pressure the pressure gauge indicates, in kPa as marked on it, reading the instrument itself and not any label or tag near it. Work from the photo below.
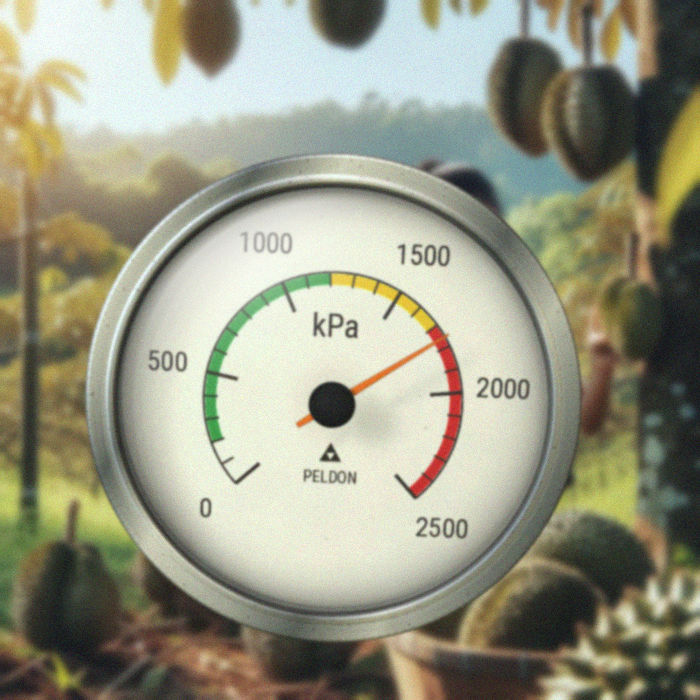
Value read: 1750 kPa
